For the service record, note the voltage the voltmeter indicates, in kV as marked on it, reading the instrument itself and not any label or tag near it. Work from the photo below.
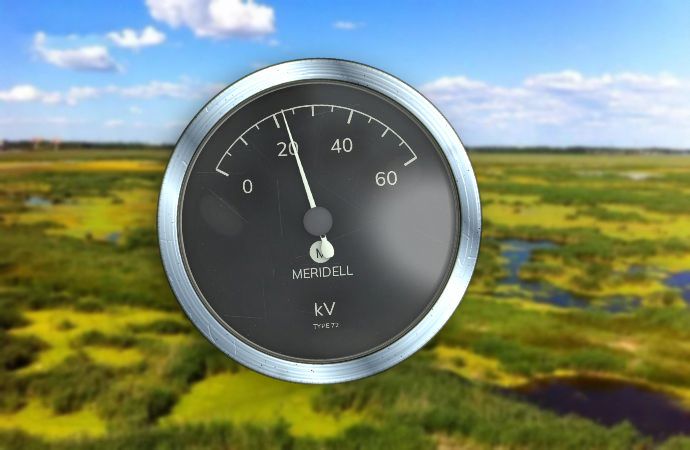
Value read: 22.5 kV
